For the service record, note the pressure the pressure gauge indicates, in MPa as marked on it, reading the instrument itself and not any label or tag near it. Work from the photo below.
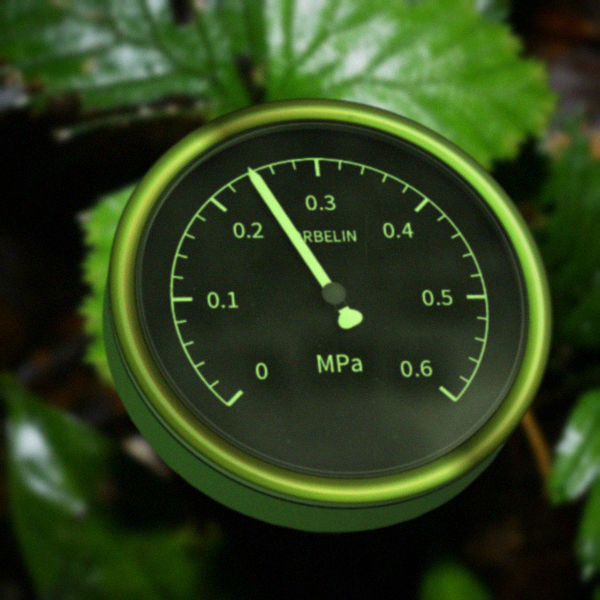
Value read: 0.24 MPa
